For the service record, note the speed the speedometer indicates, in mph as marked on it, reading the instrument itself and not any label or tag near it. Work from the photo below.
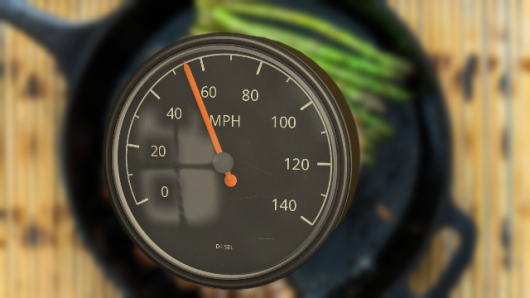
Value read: 55 mph
